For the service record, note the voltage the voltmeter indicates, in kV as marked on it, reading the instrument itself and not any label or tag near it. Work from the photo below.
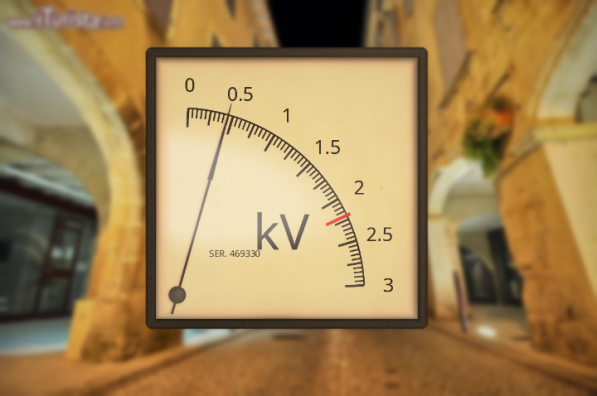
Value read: 0.45 kV
